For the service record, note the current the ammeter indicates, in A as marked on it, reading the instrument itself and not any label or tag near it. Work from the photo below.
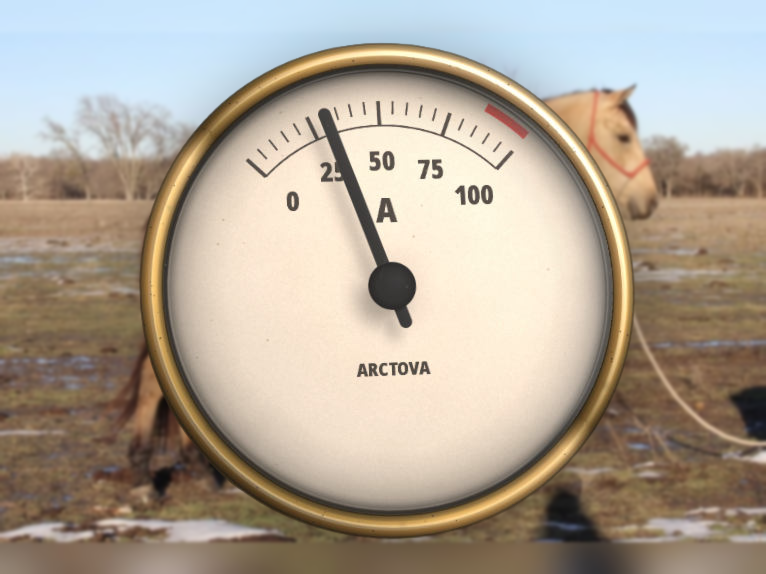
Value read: 30 A
